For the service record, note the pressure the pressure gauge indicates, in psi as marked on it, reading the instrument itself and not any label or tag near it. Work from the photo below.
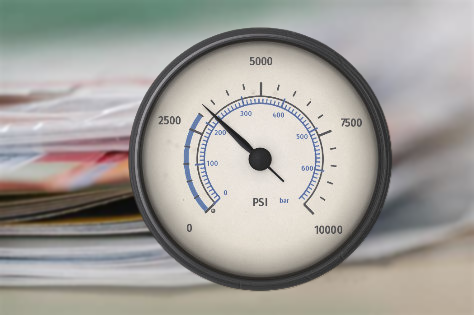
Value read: 3250 psi
